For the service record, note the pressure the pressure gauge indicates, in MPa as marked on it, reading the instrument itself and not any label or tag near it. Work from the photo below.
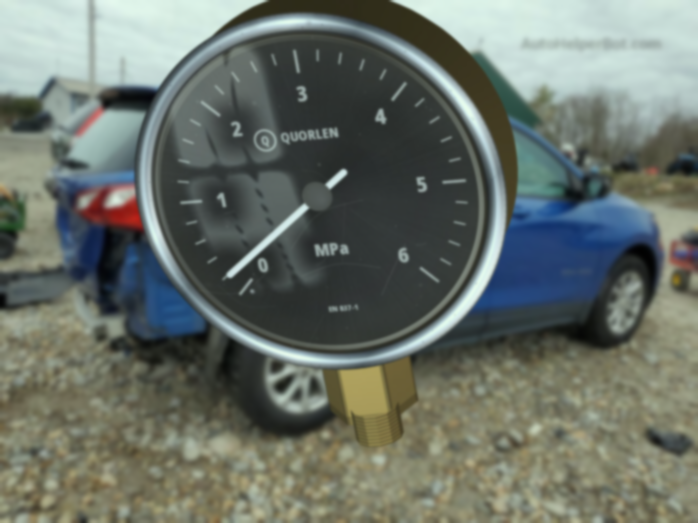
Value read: 0.2 MPa
